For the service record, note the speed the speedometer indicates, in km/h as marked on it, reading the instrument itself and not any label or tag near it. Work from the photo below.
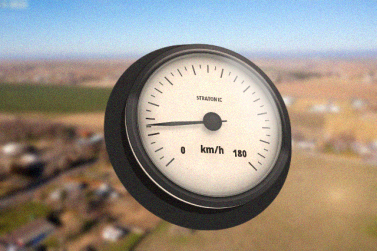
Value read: 25 km/h
